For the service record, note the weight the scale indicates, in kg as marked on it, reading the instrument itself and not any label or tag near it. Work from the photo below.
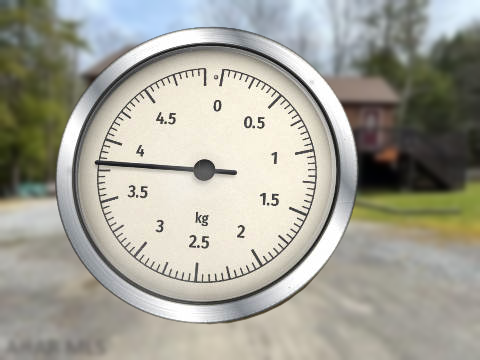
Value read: 3.8 kg
